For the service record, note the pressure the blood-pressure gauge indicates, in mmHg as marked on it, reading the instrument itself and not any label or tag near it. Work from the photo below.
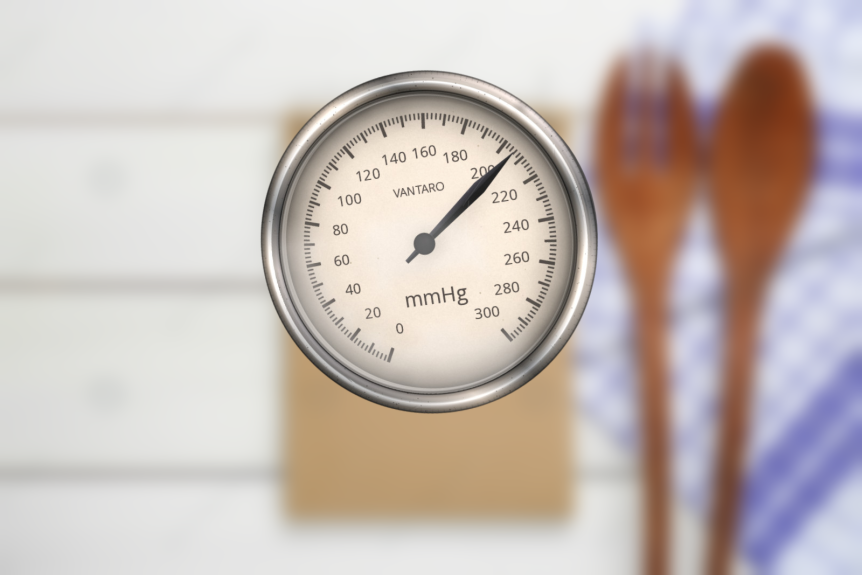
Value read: 206 mmHg
